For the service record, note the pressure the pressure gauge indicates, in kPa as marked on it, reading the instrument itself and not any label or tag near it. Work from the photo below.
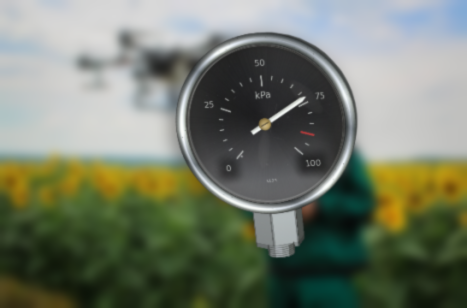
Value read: 72.5 kPa
